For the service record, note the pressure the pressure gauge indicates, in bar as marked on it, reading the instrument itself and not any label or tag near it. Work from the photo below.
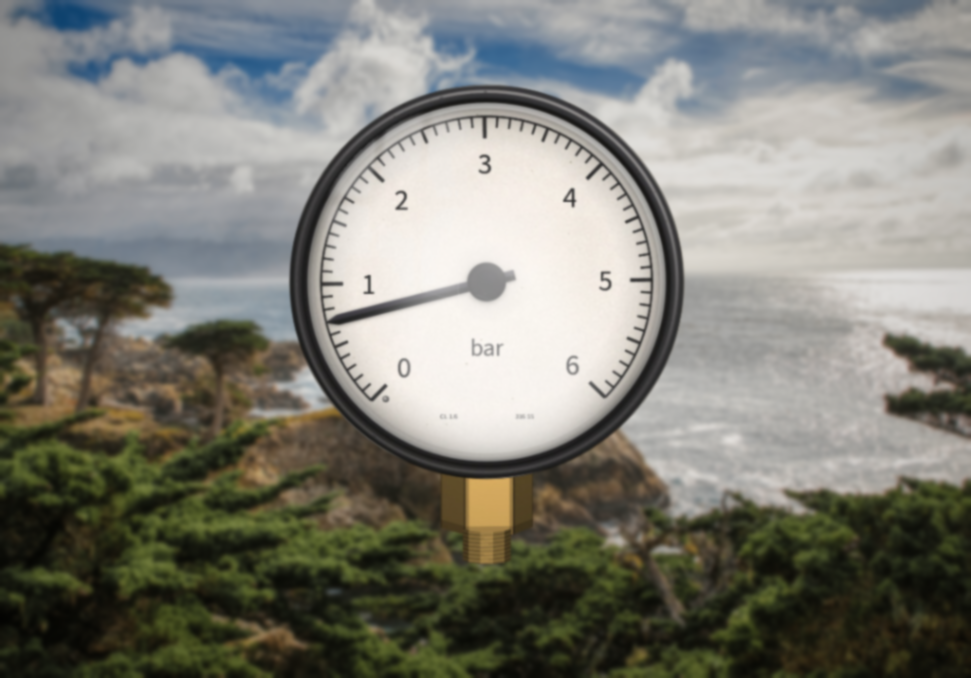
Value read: 0.7 bar
